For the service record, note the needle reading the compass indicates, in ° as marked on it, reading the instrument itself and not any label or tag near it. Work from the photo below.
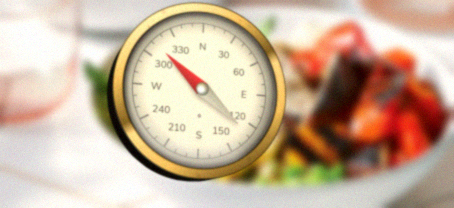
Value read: 310 °
